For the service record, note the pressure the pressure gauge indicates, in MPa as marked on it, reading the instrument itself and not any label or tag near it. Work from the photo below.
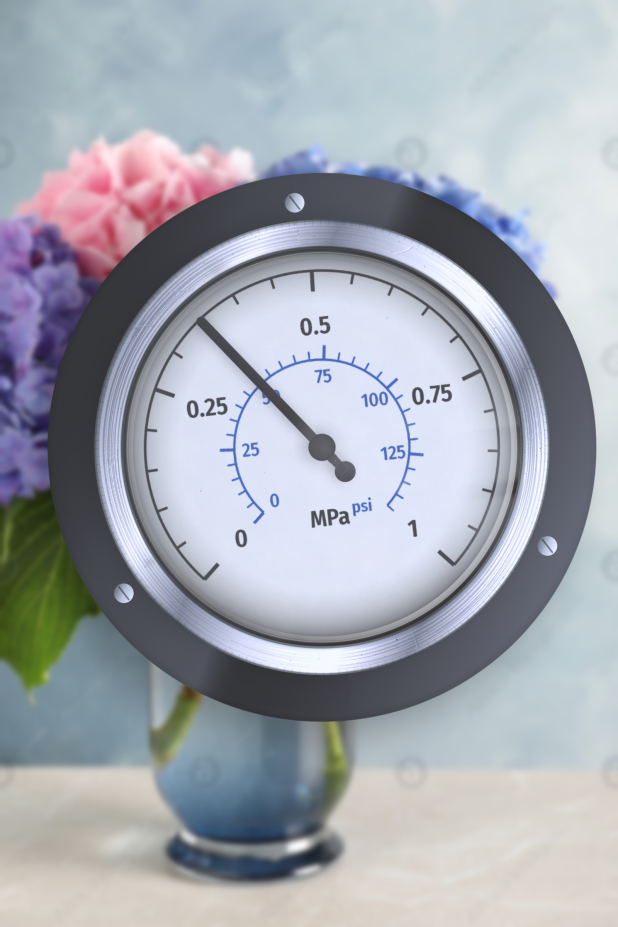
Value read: 0.35 MPa
